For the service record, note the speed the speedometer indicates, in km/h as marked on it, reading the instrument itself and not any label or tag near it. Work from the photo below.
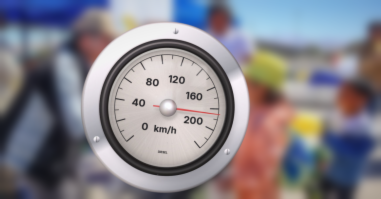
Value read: 185 km/h
